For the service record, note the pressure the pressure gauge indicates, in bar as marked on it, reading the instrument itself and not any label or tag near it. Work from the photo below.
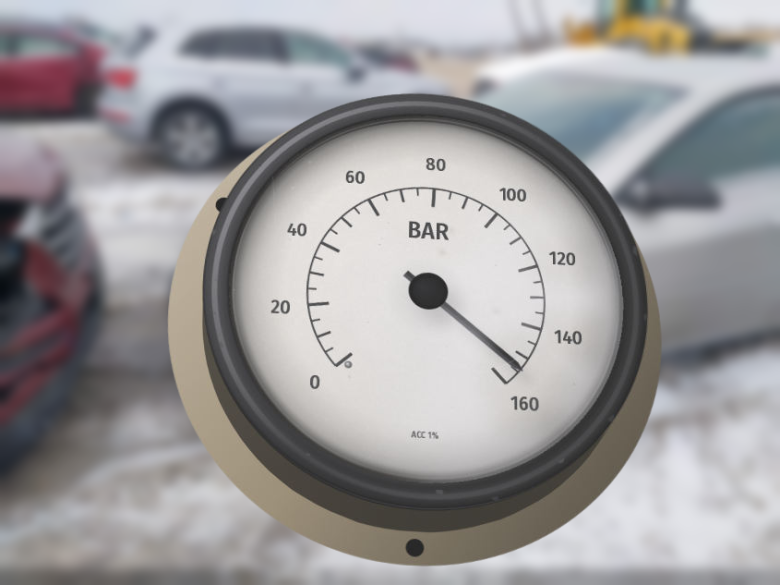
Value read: 155 bar
